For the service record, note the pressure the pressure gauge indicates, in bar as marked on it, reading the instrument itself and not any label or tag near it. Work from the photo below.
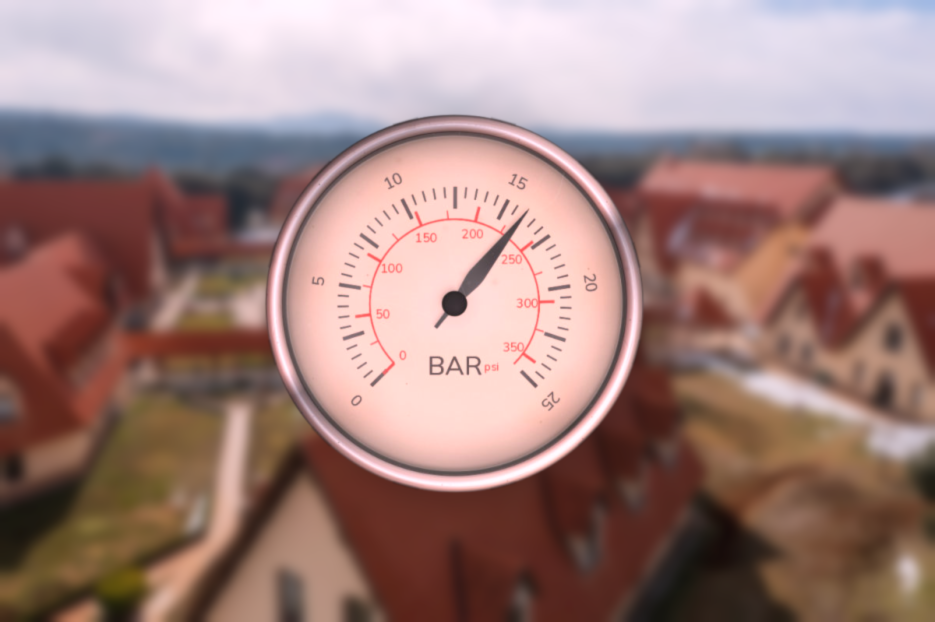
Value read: 16 bar
